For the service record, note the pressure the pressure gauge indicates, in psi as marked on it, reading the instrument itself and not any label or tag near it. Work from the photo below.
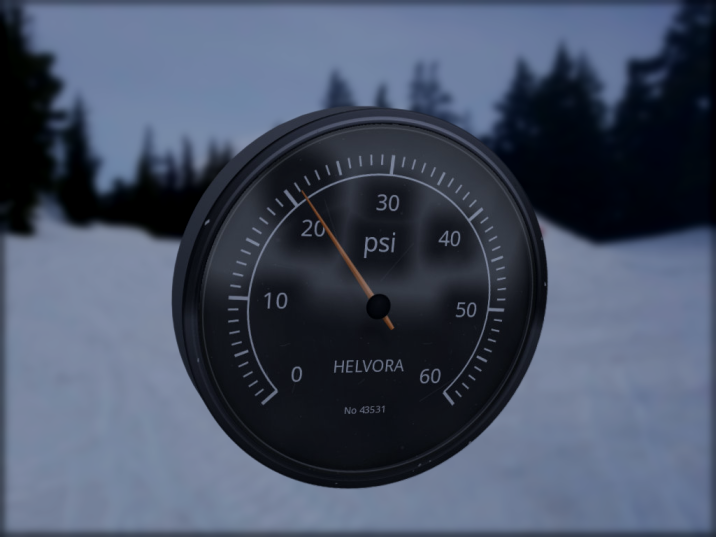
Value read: 21 psi
